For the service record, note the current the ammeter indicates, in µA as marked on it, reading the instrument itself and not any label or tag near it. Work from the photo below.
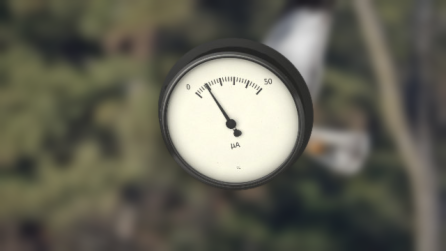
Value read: 10 µA
